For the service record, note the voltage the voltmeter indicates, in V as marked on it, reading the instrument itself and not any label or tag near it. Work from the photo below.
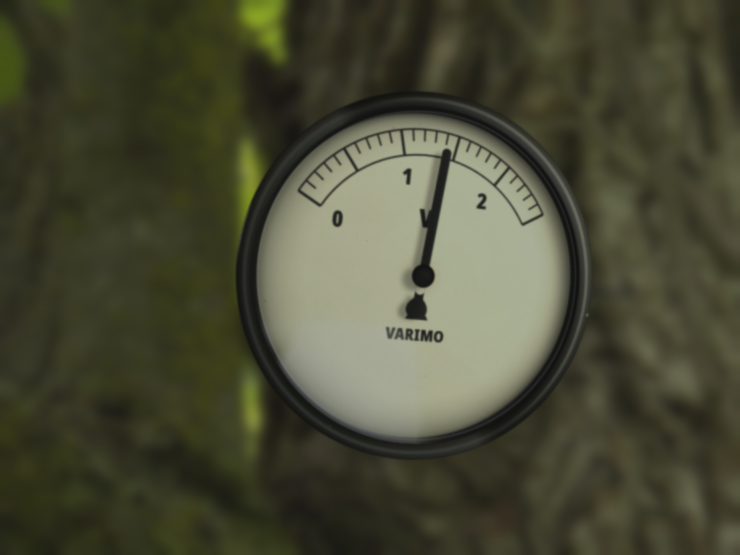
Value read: 1.4 V
